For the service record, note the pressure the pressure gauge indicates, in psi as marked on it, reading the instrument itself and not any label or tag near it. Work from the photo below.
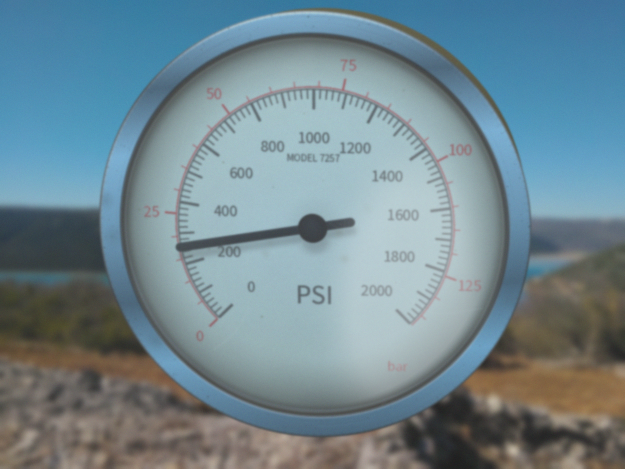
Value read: 260 psi
